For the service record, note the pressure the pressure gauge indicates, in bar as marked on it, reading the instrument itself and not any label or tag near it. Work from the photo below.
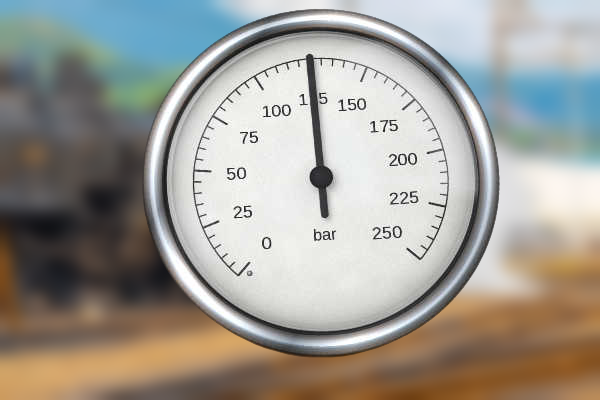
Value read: 125 bar
